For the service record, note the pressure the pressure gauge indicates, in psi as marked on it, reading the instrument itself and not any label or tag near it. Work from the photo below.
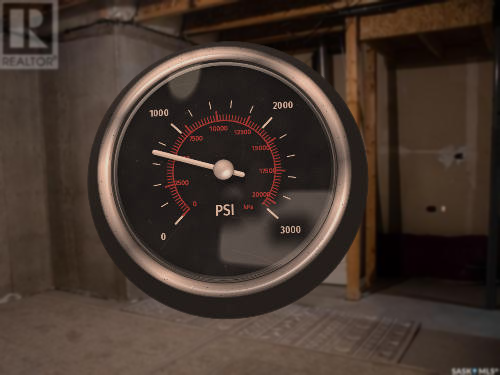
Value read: 700 psi
